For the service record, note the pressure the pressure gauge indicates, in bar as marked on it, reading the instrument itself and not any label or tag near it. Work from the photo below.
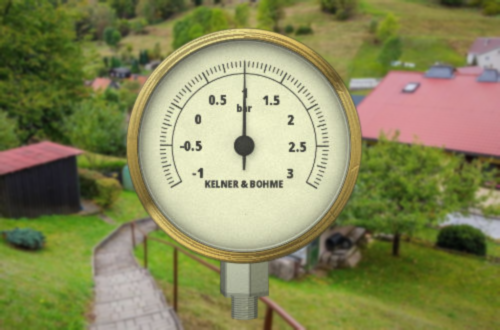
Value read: 1 bar
